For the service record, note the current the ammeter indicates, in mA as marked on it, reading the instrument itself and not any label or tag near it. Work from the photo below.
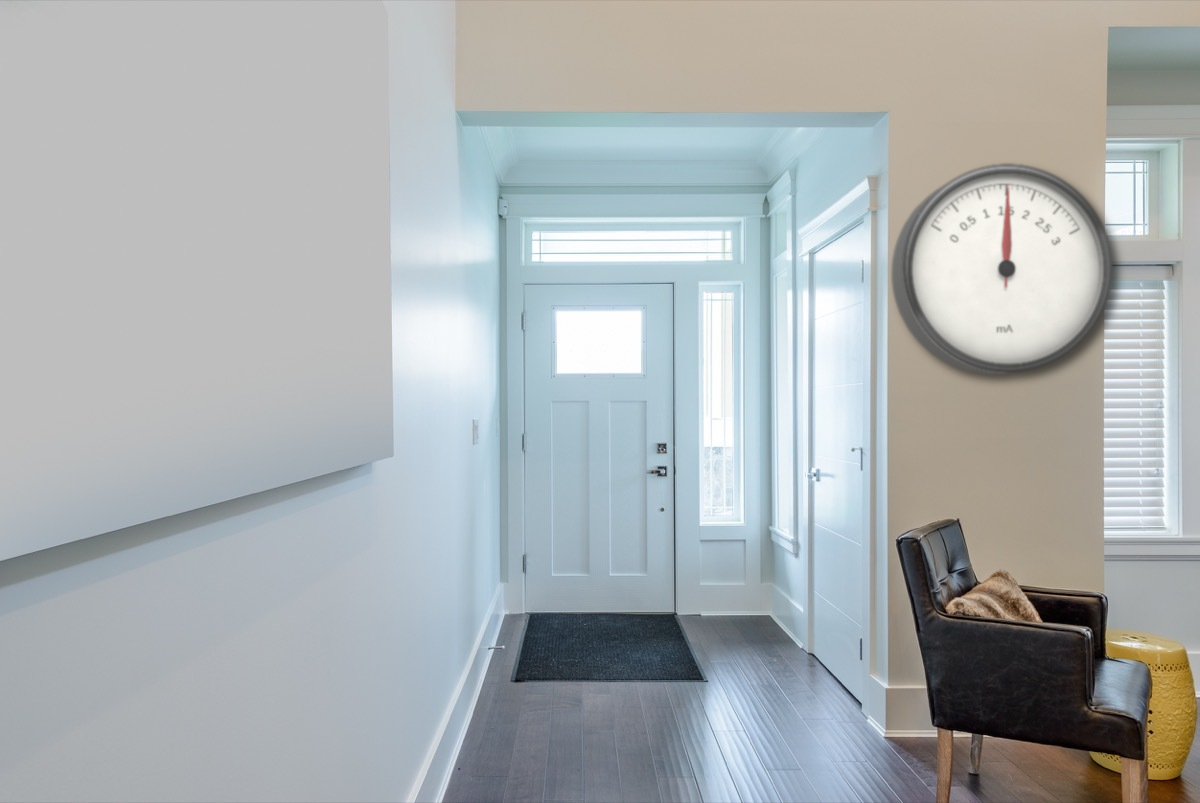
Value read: 1.5 mA
